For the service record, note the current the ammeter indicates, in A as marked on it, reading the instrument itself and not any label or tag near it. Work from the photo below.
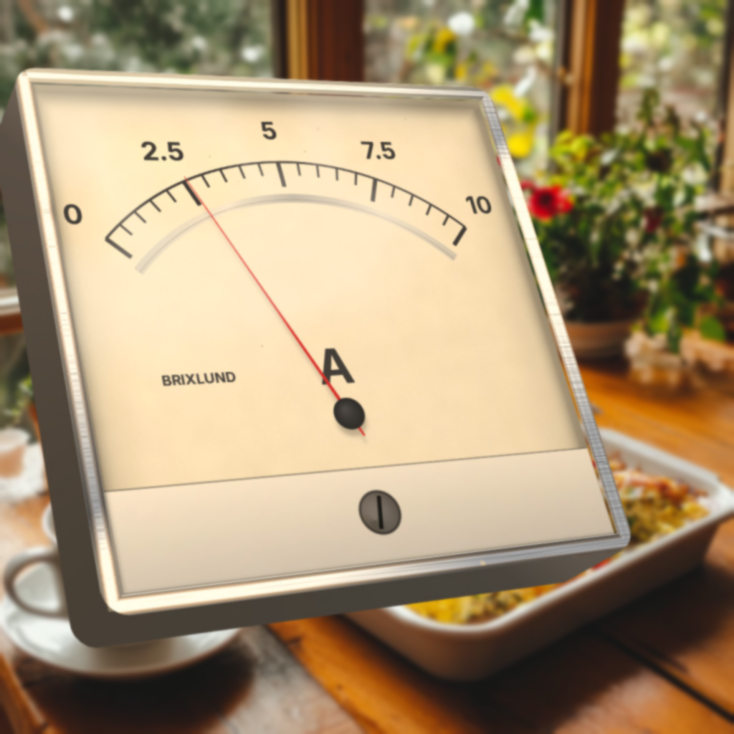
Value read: 2.5 A
